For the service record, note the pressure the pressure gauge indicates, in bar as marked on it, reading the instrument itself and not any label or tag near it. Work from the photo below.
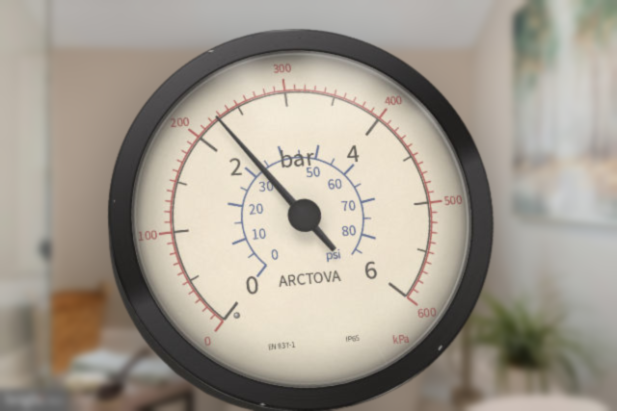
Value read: 2.25 bar
